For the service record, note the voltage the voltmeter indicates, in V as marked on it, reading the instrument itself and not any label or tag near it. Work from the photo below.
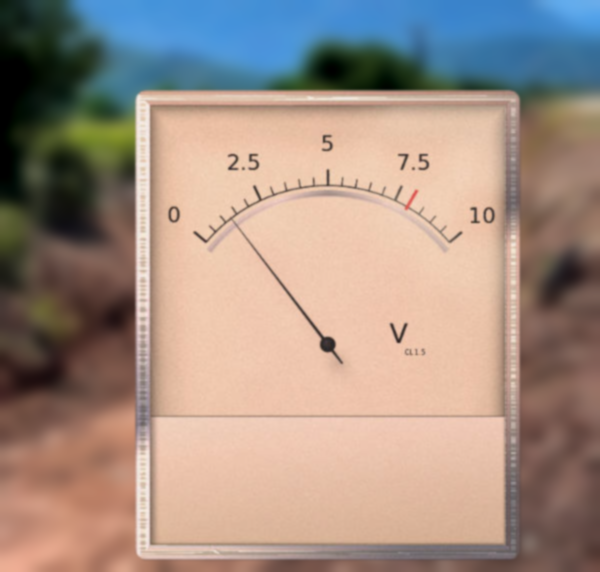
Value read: 1.25 V
